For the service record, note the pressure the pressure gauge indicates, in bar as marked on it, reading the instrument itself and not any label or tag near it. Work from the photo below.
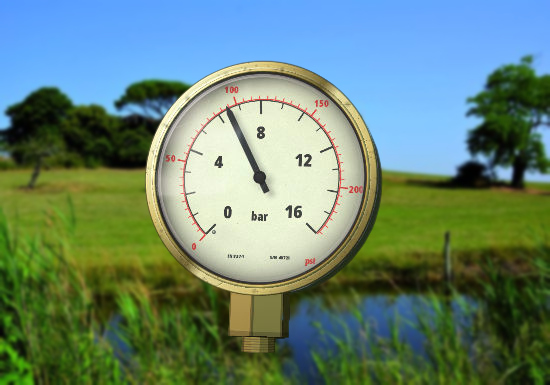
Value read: 6.5 bar
